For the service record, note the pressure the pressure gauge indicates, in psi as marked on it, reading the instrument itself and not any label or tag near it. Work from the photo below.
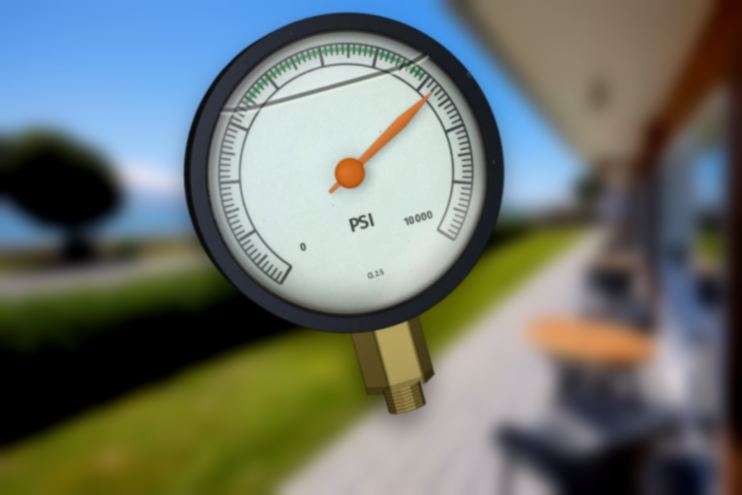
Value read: 7200 psi
